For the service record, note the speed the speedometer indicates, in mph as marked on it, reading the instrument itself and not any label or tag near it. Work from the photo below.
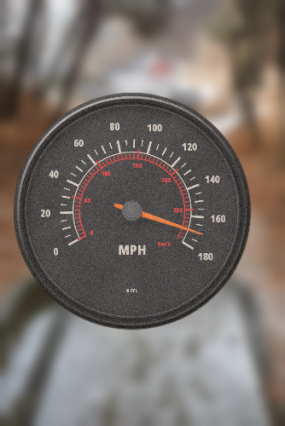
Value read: 170 mph
